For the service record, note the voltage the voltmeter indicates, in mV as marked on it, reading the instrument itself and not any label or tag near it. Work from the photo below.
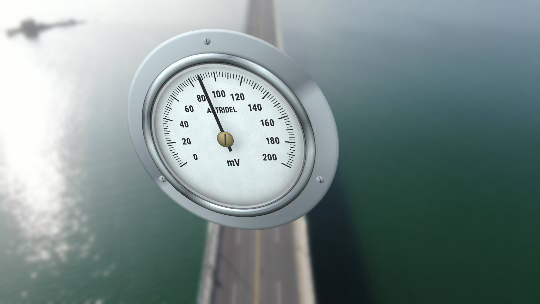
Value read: 90 mV
